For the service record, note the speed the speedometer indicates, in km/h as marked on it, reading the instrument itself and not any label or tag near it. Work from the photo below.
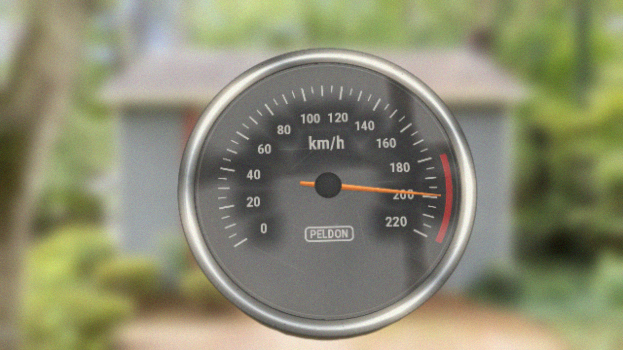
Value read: 200 km/h
